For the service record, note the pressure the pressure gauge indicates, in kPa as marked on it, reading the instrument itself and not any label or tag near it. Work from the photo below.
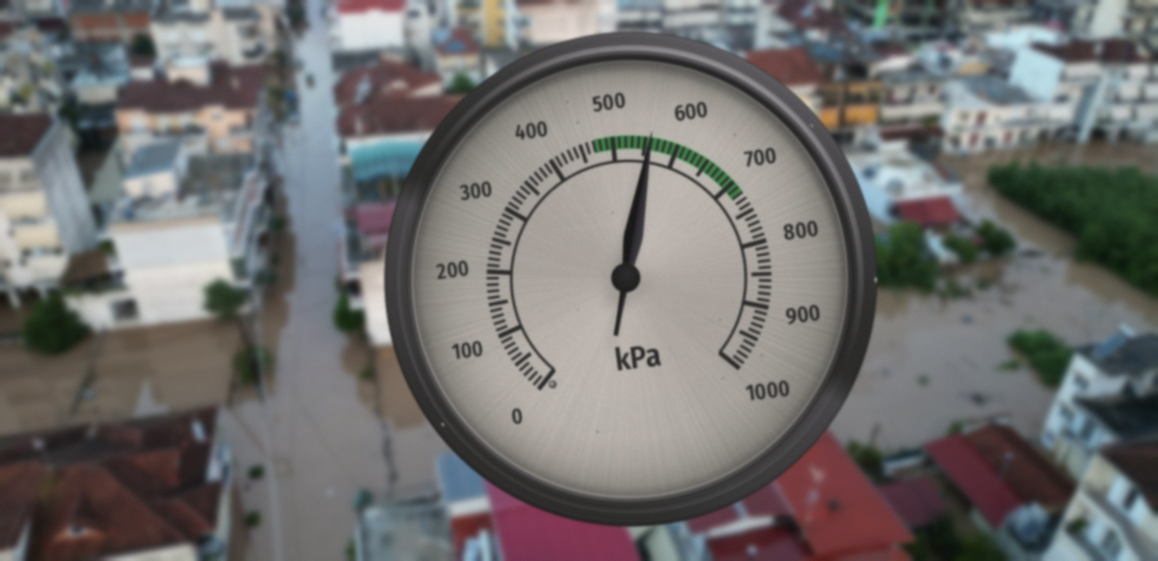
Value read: 560 kPa
